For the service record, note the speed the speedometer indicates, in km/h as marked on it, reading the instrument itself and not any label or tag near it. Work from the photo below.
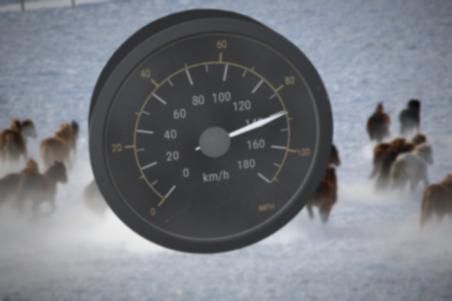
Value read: 140 km/h
